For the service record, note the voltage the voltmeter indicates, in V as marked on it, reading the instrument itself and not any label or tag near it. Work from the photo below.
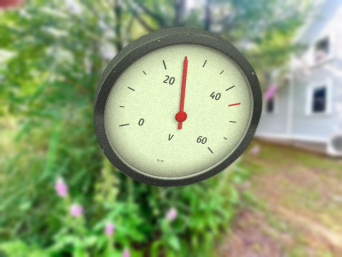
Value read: 25 V
